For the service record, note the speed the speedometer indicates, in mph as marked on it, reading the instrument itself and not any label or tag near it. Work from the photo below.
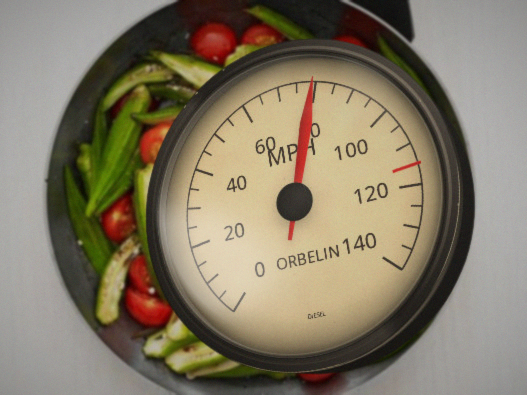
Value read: 80 mph
